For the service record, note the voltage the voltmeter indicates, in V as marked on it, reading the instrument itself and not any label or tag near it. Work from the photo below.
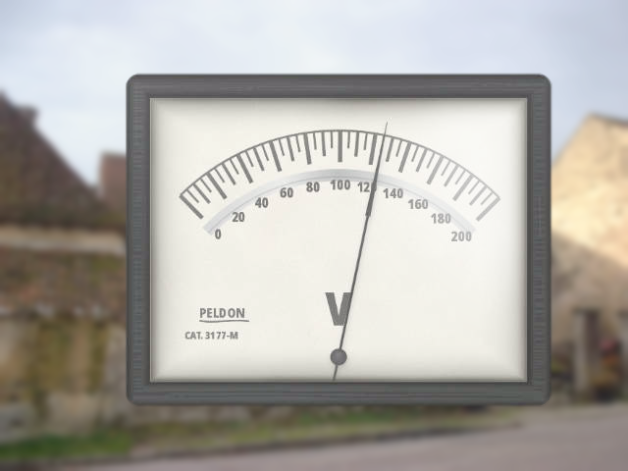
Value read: 125 V
